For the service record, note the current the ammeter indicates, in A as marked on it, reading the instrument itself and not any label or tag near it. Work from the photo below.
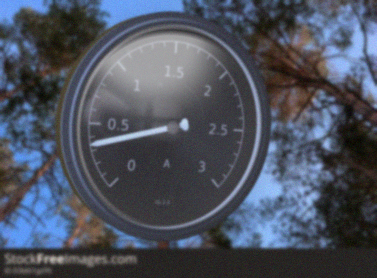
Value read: 0.35 A
